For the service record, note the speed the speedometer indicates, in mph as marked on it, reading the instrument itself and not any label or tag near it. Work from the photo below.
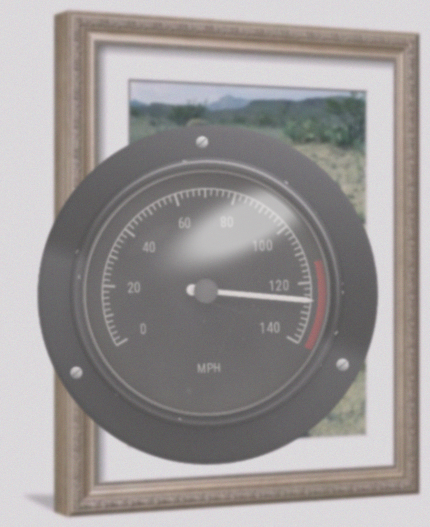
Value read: 126 mph
